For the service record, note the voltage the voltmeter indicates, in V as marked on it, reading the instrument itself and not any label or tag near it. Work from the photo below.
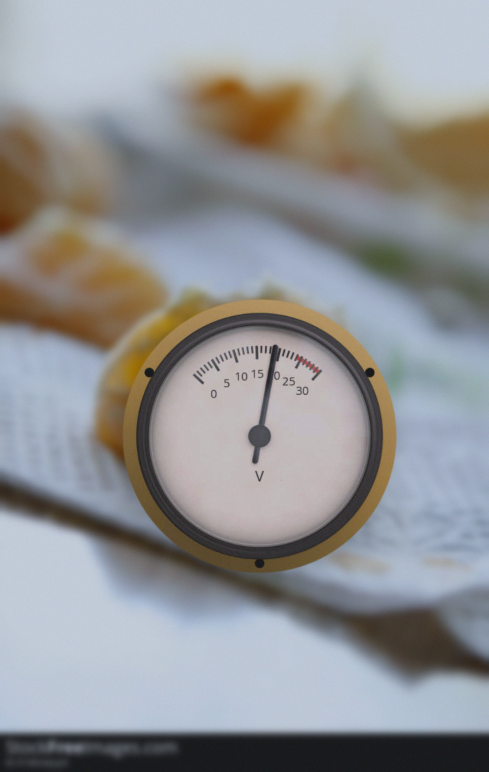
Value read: 19 V
